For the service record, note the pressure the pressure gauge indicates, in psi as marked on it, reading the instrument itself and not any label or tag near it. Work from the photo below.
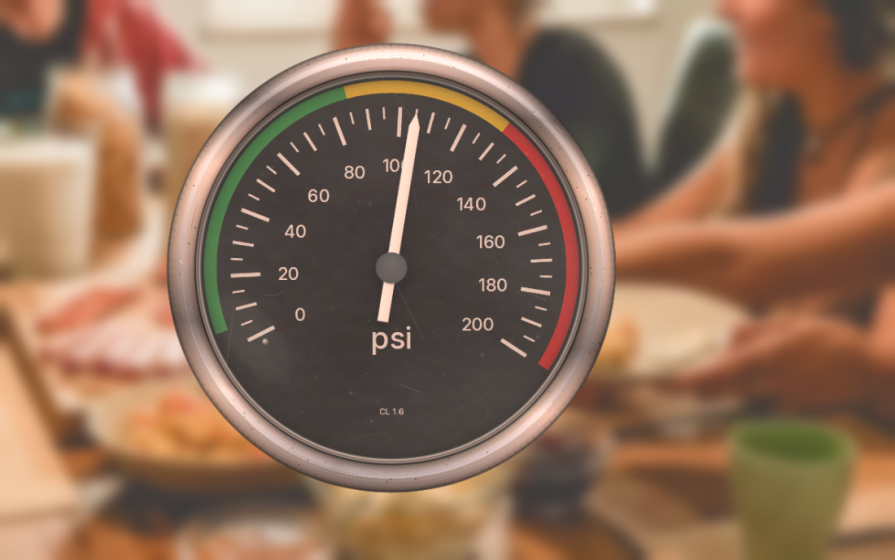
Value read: 105 psi
